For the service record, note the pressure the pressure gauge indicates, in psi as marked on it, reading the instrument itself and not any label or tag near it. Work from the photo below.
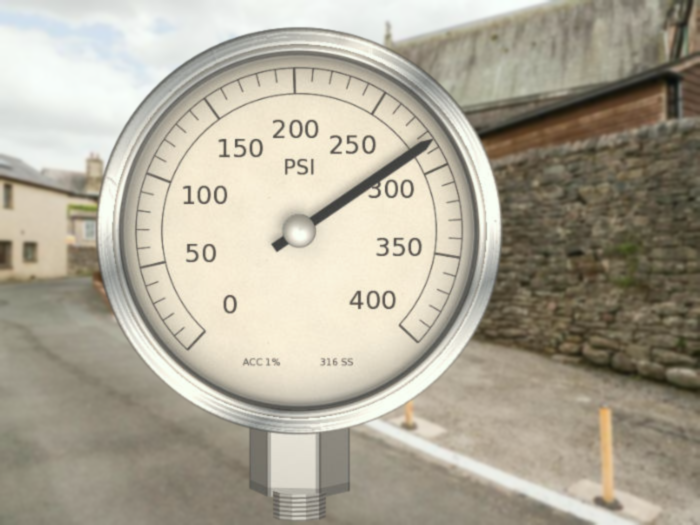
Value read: 285 psi
